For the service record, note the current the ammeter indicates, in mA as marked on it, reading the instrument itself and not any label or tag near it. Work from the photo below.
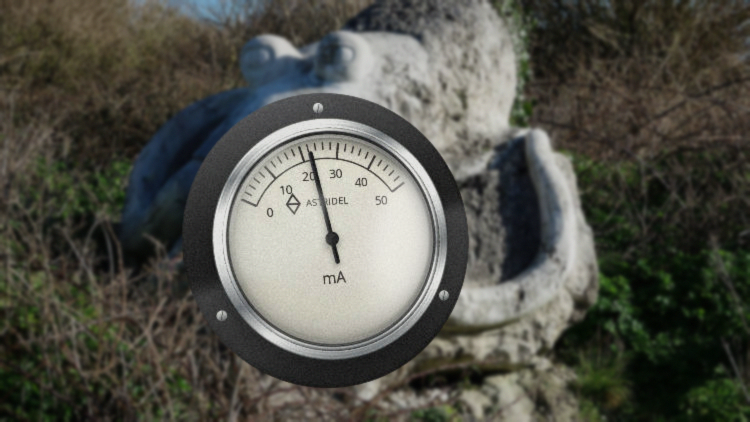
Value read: 22 mA
